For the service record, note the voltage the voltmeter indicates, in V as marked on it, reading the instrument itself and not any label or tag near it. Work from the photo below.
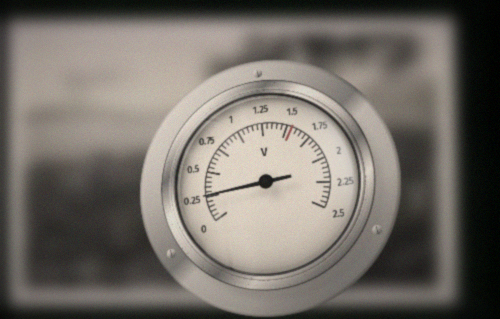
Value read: 0.25 V
